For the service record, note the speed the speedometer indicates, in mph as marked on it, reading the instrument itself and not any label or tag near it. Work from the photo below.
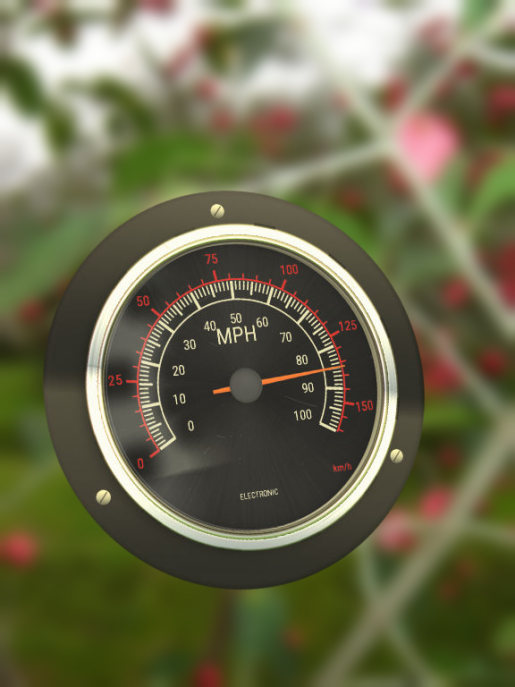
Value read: 85 mph
